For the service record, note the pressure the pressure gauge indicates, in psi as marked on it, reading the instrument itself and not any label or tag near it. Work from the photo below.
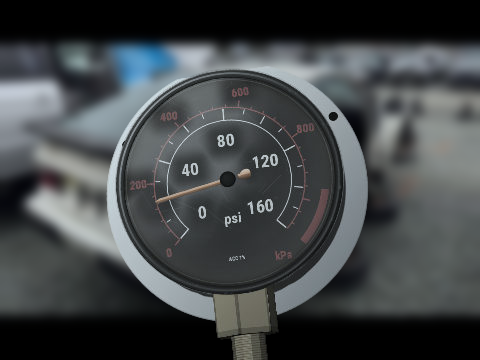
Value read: 20 psi
